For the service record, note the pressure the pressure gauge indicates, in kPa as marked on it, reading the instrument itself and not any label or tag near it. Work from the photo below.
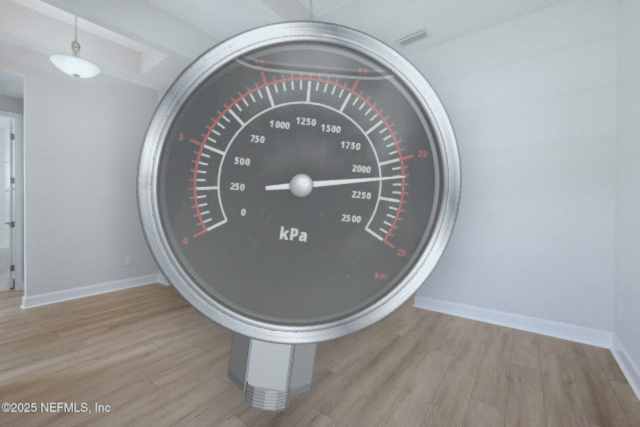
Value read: 2100 kPa
